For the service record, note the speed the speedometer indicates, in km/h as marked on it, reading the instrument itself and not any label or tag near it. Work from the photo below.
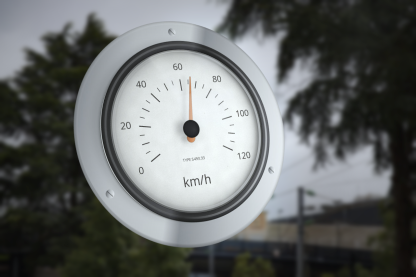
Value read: 65 km/h
